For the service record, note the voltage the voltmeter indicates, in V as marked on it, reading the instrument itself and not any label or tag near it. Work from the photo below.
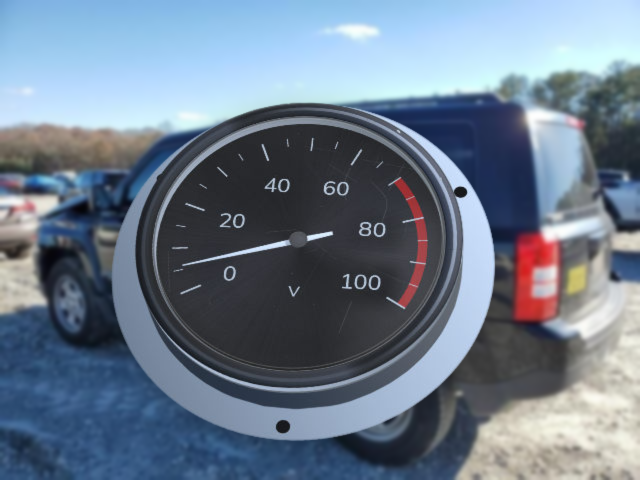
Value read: 5 V
